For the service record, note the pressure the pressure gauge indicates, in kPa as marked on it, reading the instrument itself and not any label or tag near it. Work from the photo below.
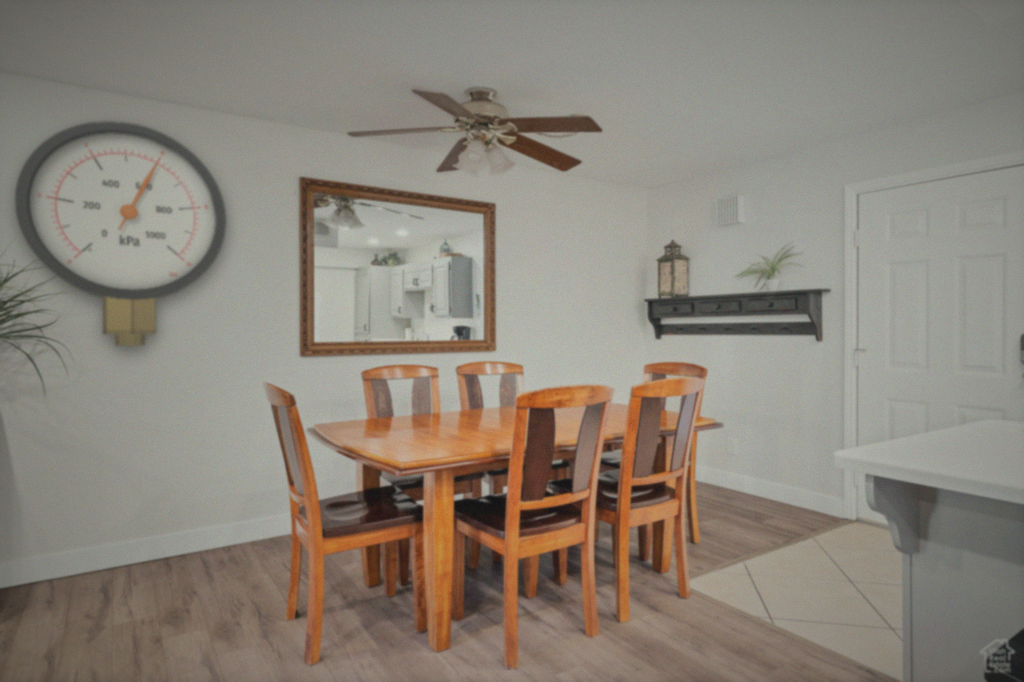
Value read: 600 kPa
